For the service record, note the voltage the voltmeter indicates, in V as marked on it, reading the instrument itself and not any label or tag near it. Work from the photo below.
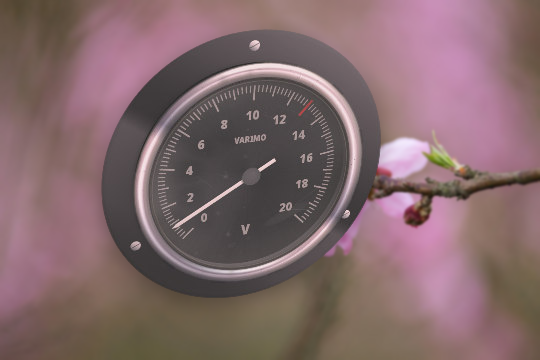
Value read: 1 V
